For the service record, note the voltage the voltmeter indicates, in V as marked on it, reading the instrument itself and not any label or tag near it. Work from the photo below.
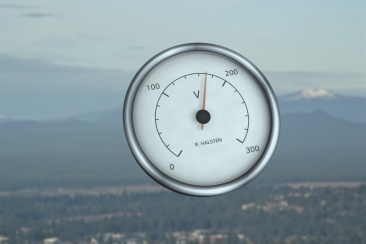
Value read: 170 V
